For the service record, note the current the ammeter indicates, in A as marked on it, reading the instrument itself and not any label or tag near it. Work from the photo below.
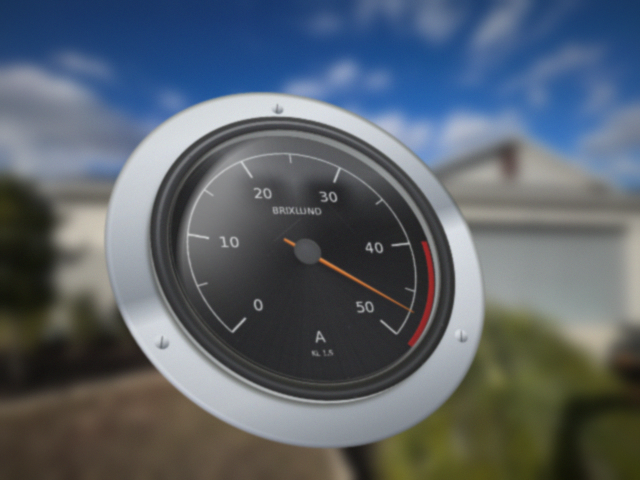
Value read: 47.5 A
